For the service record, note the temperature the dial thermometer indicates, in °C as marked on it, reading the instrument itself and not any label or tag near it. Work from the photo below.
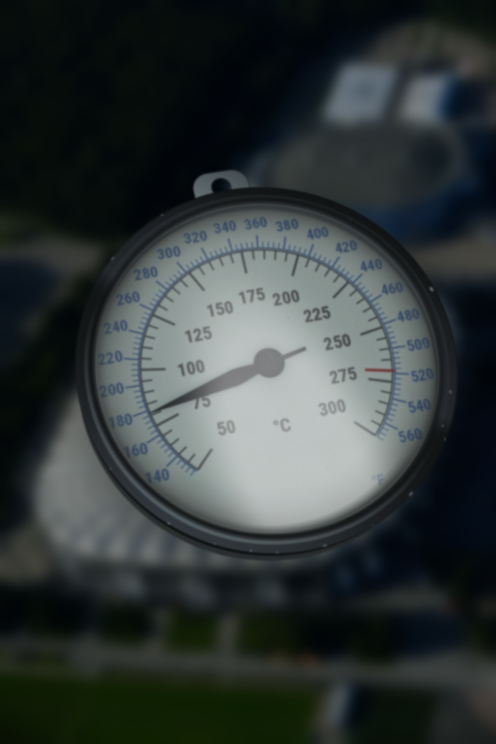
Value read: 80 °C
